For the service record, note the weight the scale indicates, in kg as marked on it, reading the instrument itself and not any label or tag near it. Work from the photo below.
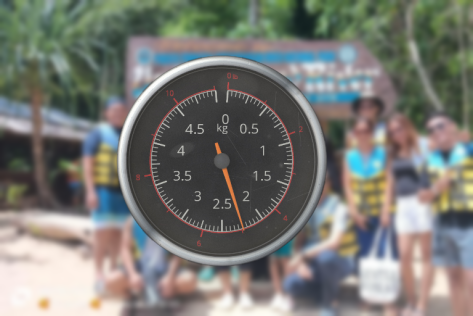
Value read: 2.25 kg
